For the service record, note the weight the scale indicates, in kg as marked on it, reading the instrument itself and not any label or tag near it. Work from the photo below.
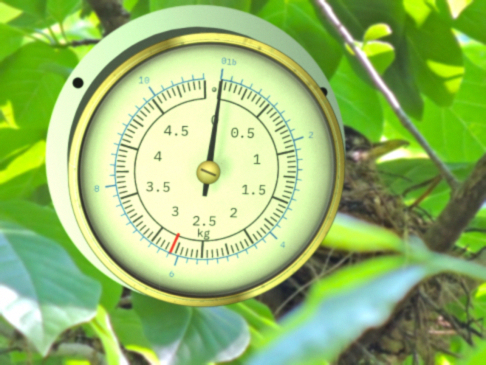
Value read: 0 kg
